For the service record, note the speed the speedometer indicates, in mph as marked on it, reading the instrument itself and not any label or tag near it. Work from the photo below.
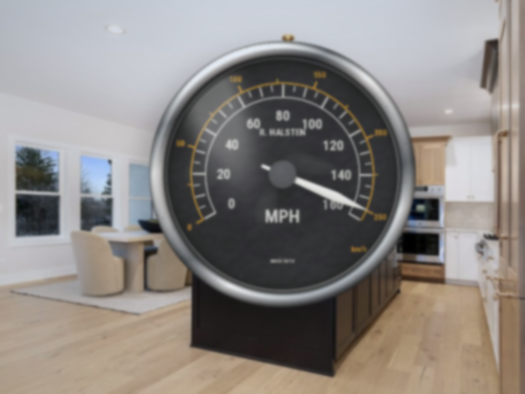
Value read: 155 mph
